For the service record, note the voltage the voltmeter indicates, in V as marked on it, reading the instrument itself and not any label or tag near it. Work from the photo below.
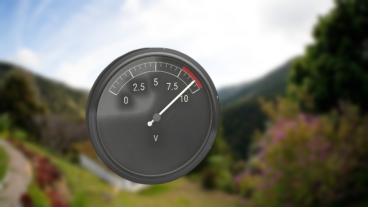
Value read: 9 V
